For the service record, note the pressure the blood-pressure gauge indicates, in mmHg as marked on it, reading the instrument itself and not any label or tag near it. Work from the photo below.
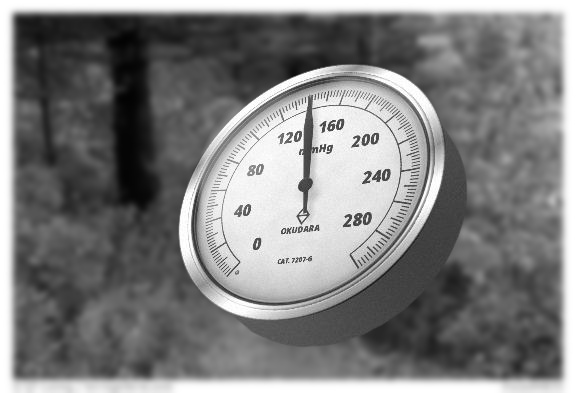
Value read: 140 mmHg
